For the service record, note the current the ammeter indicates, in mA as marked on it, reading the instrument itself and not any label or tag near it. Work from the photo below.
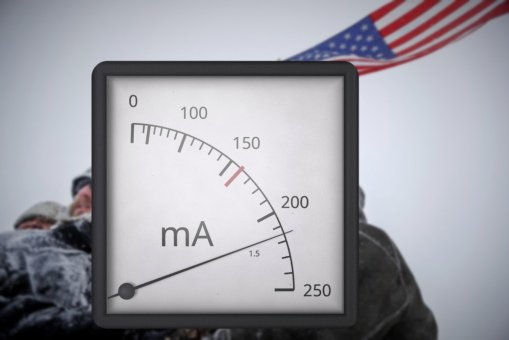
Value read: 215 mA
